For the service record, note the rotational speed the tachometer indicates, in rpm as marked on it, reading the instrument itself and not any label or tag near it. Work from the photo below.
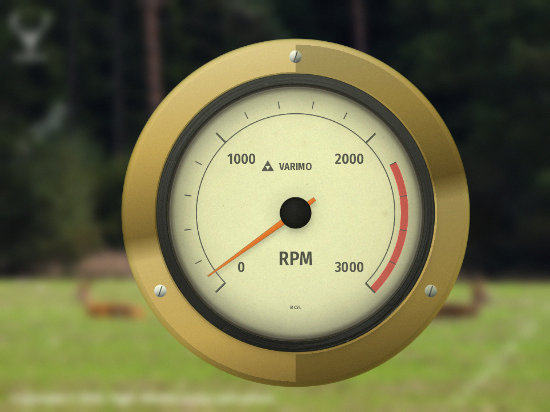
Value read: 100 rpm
